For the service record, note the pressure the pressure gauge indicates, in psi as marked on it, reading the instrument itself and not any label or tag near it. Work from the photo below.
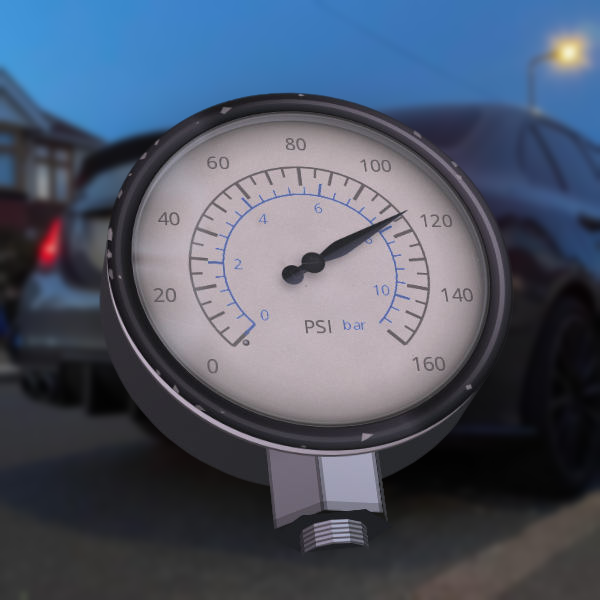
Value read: 115 psi
